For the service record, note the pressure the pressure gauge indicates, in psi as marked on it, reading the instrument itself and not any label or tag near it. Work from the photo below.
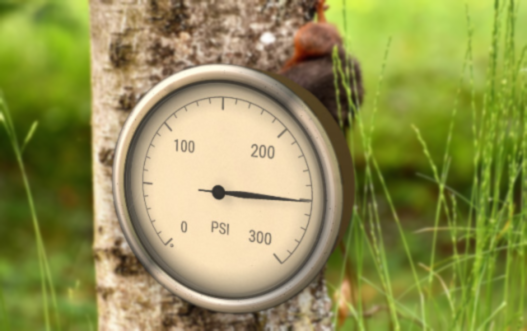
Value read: 250 psi
